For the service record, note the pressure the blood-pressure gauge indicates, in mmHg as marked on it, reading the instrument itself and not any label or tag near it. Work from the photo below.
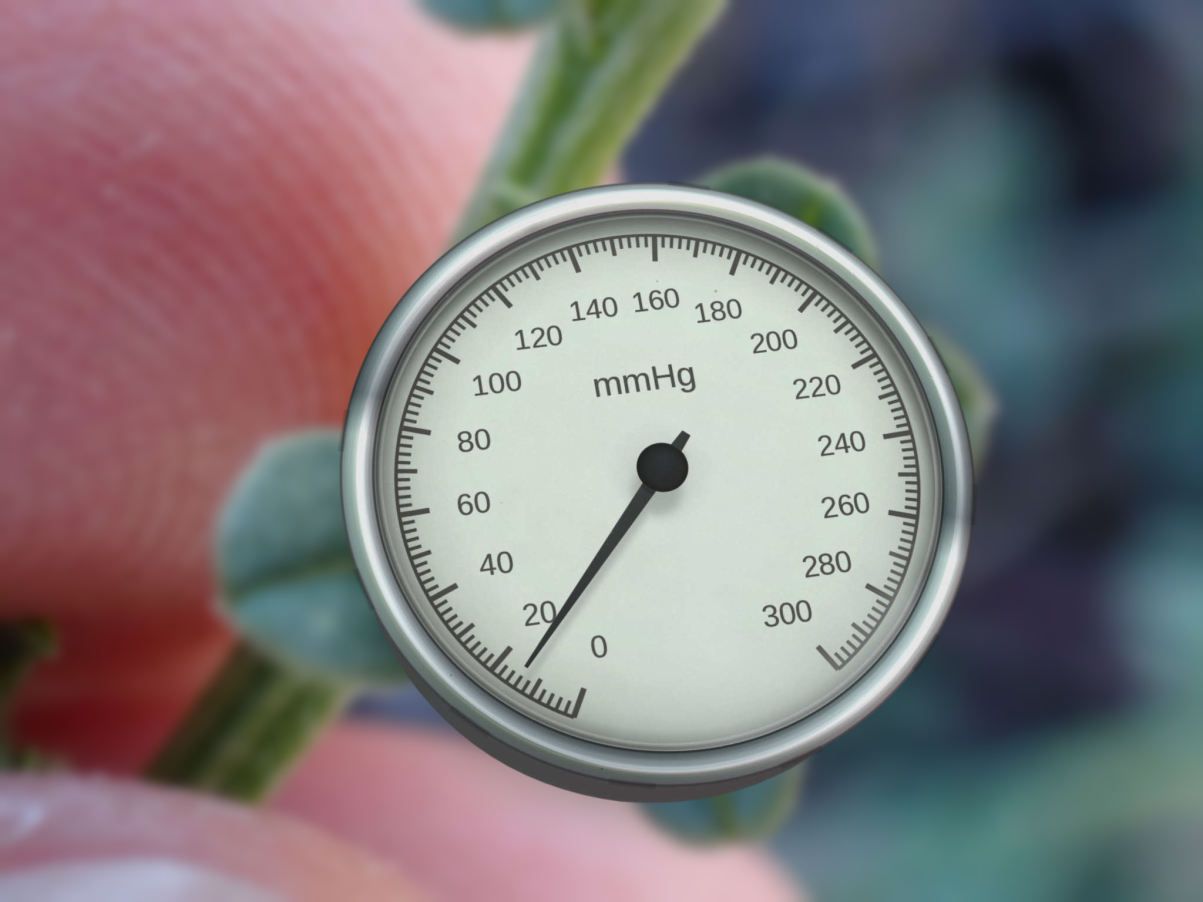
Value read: 14 mmHg
